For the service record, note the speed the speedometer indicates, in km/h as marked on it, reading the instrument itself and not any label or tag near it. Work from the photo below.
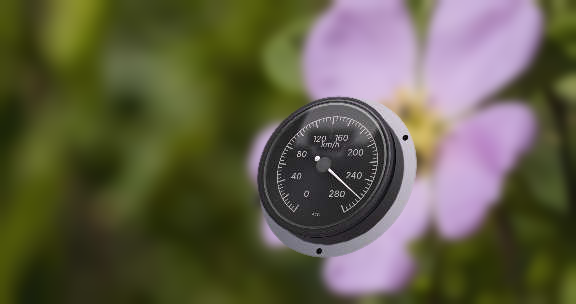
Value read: 260 km/h
